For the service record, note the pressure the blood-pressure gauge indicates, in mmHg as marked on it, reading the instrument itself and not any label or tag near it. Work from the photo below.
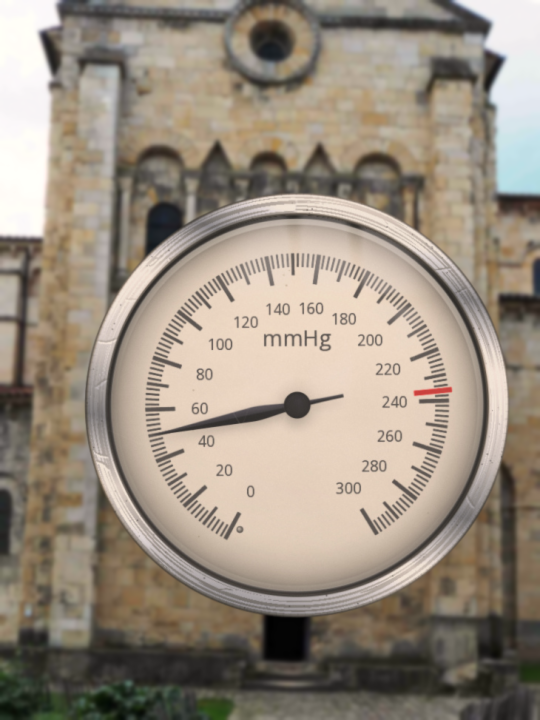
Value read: 50 mmHg
